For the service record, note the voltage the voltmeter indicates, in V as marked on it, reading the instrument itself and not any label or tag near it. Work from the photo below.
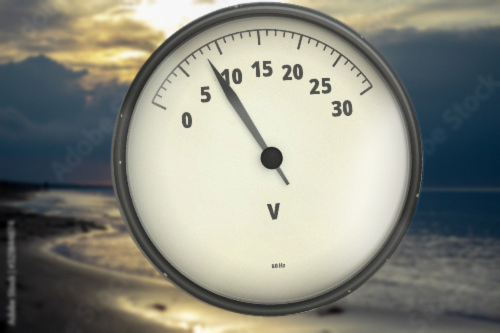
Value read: 8 V
